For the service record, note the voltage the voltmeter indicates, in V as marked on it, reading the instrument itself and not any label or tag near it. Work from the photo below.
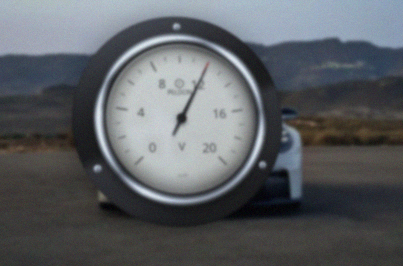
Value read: 12 V
